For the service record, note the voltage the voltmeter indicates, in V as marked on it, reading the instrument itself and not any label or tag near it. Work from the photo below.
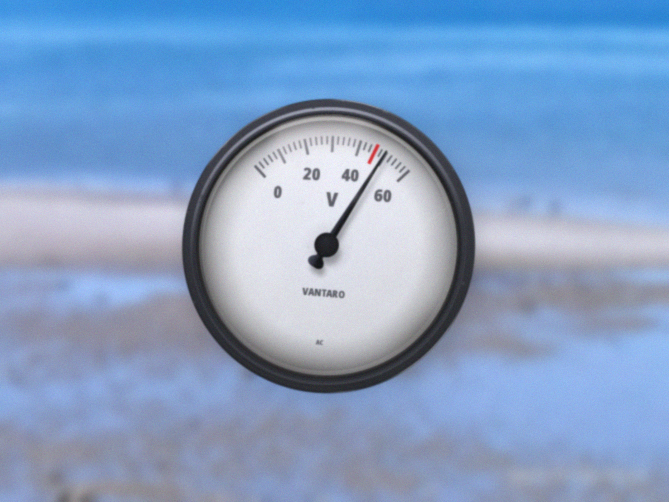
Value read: 50 V
